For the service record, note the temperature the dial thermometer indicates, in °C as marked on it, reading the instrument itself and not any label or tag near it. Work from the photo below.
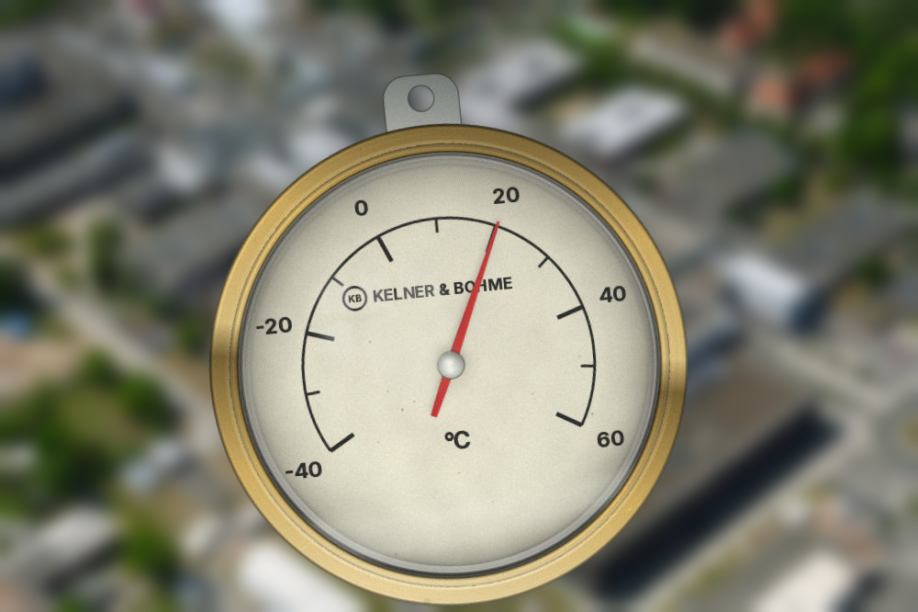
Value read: 20 °C
